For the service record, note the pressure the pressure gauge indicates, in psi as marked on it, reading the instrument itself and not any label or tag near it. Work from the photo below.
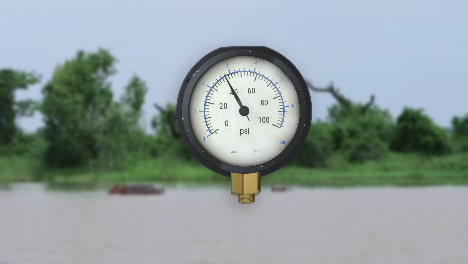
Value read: 40 psi
